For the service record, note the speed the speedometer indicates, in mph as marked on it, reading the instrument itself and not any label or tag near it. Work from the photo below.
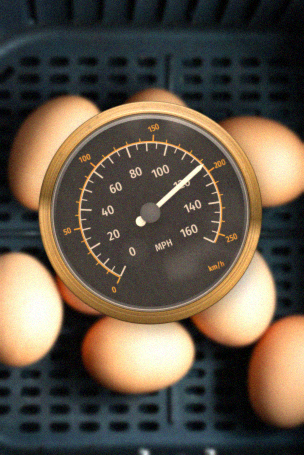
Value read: 120 mph
